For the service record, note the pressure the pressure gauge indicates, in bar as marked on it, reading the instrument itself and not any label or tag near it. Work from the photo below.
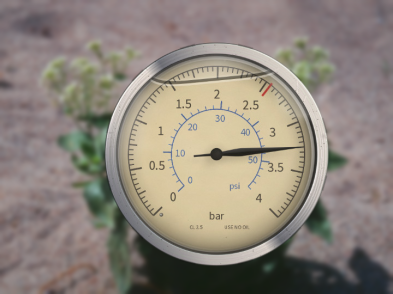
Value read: 3.25 bar
